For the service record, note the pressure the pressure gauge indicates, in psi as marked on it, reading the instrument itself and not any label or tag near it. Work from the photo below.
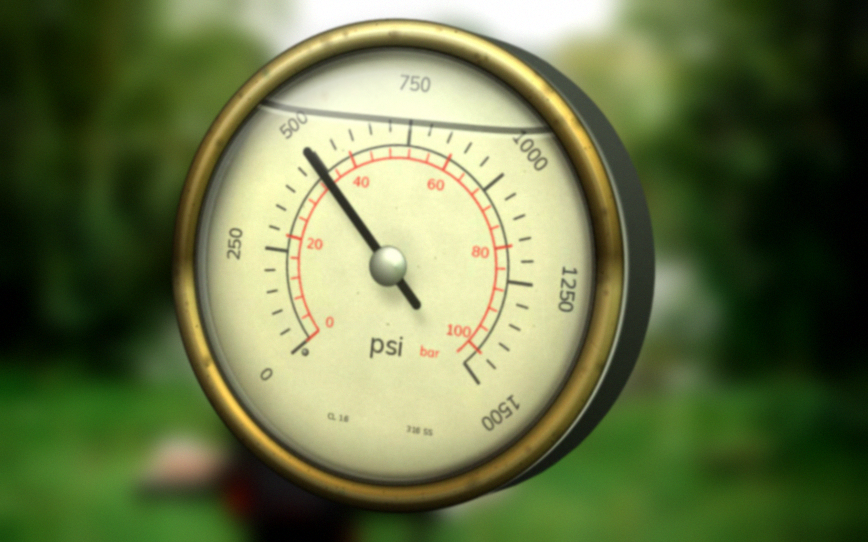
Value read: 500 psi
